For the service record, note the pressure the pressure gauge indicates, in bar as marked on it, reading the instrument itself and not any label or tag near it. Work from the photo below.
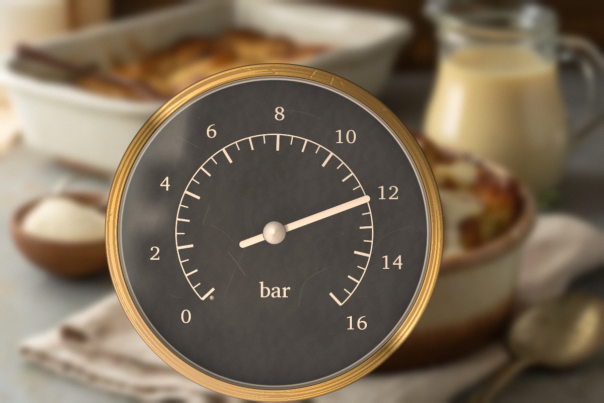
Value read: 12 bar
